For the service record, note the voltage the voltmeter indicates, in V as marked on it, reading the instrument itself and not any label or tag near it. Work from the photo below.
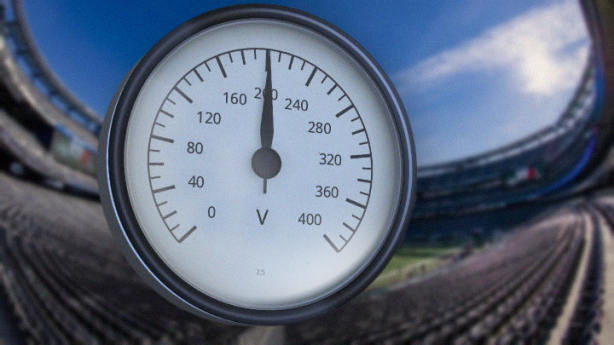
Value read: 200 V
